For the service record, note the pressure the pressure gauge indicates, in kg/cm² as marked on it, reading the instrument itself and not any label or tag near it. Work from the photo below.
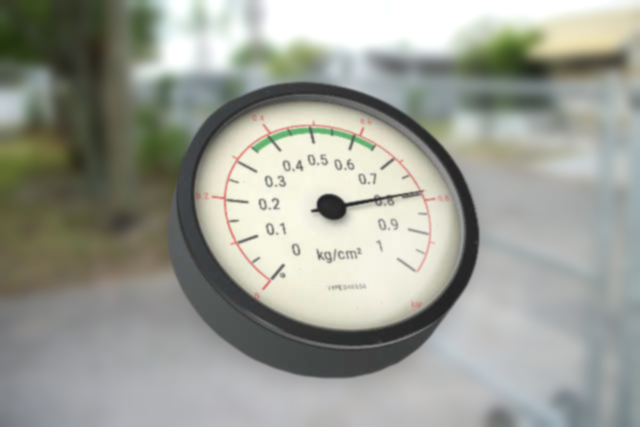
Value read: 0.8 kg/cm²
